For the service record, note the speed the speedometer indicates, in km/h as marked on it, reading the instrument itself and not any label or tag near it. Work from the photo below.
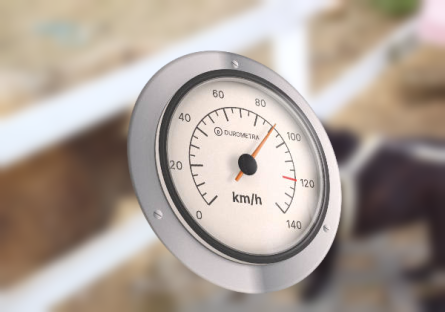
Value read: 90 km/h
